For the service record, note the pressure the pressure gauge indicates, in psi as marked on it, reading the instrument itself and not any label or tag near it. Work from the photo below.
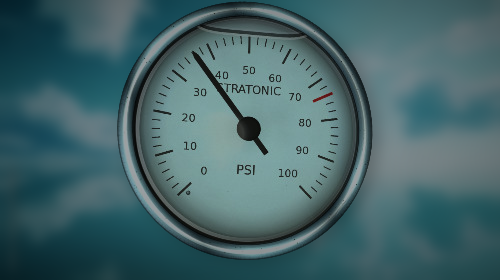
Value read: 36 psi
